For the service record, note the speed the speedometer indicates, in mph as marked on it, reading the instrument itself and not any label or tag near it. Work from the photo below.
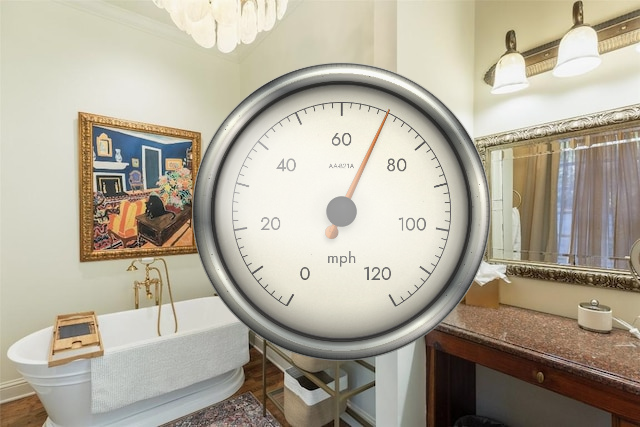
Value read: 70 mph
